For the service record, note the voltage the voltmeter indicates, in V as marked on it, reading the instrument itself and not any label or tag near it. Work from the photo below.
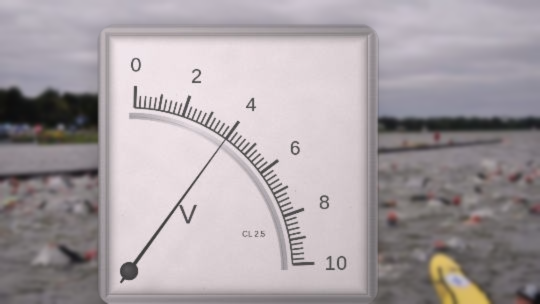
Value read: 4 V
